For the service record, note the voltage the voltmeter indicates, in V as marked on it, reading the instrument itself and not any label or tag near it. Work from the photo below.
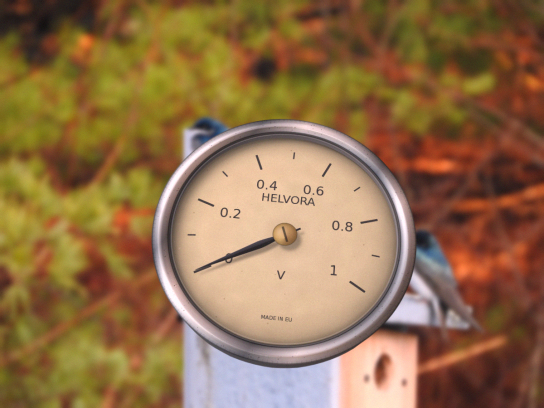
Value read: 0 V
